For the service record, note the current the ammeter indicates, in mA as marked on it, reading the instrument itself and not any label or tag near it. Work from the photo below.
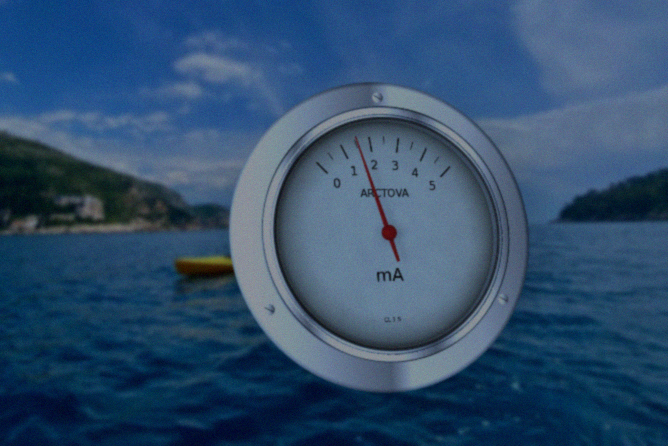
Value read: 1.5 mA
